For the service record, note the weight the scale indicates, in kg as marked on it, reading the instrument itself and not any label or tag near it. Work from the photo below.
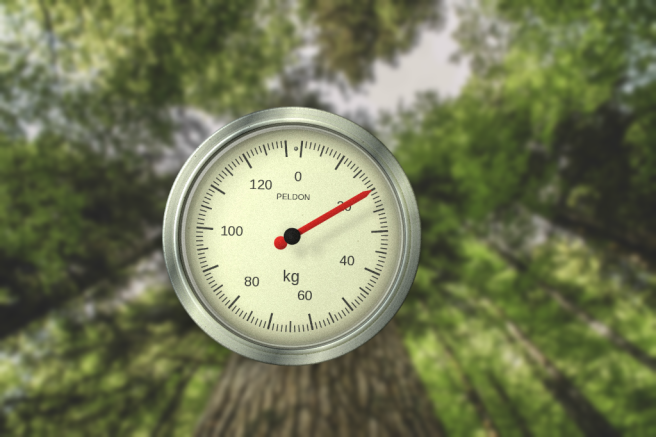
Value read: 20 kg
